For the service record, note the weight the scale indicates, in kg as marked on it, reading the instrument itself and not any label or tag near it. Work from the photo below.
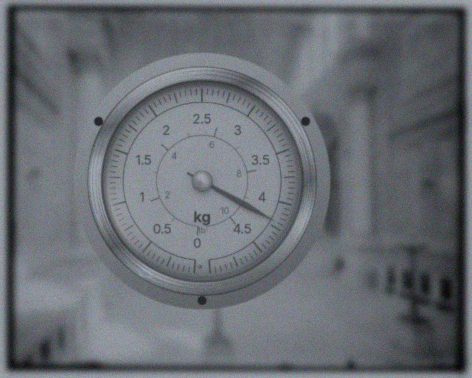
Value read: 4.2 kg
